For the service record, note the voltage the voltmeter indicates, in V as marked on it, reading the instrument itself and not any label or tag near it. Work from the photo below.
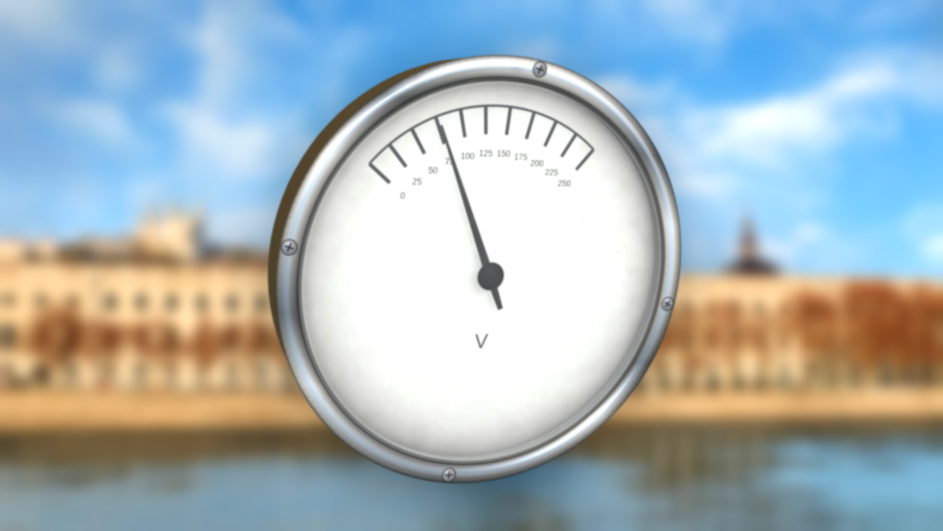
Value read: 75 V
